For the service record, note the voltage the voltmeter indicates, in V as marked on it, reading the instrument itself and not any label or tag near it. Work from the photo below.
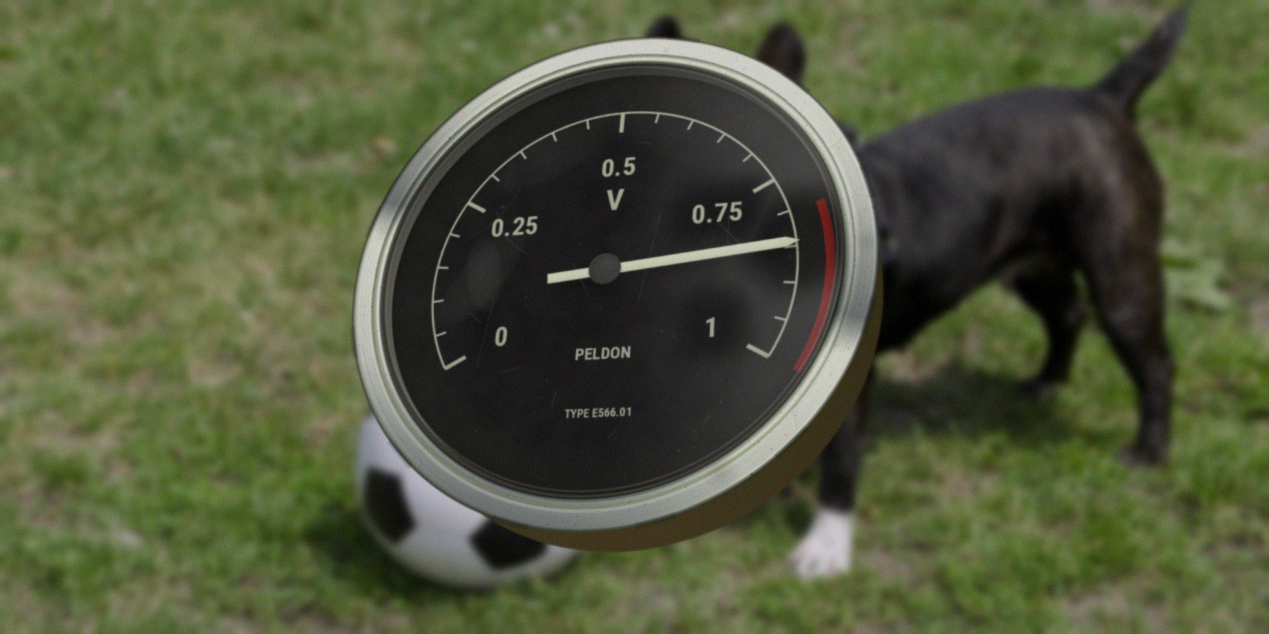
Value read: 0.85 V
